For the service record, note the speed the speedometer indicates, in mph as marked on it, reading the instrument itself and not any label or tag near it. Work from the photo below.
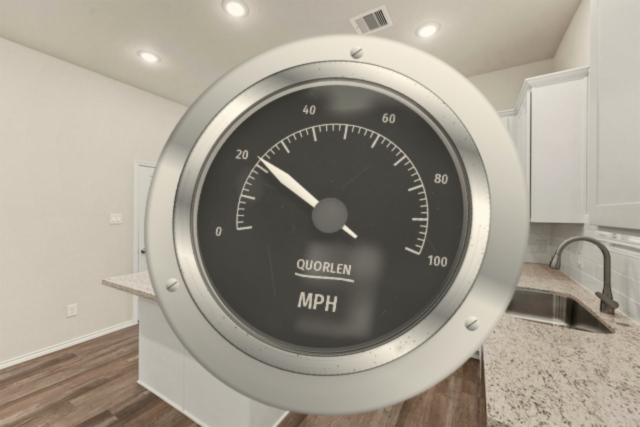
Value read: 22 mph
